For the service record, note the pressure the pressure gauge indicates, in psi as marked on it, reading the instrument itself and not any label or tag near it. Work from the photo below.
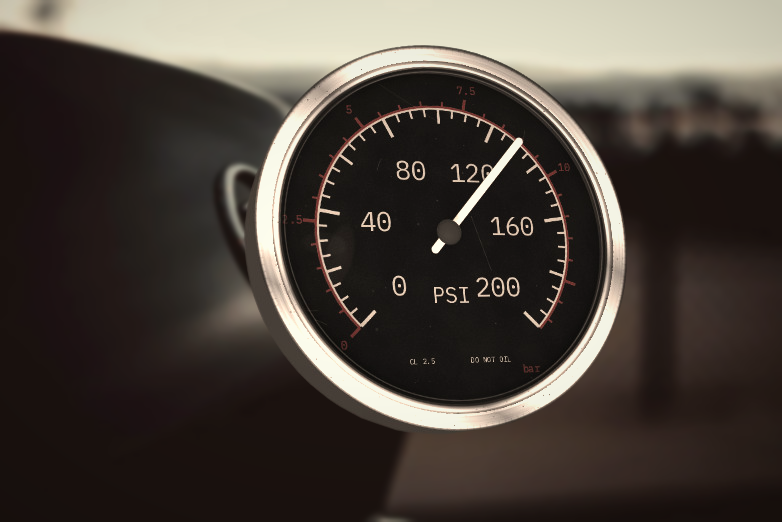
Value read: 130 psi
